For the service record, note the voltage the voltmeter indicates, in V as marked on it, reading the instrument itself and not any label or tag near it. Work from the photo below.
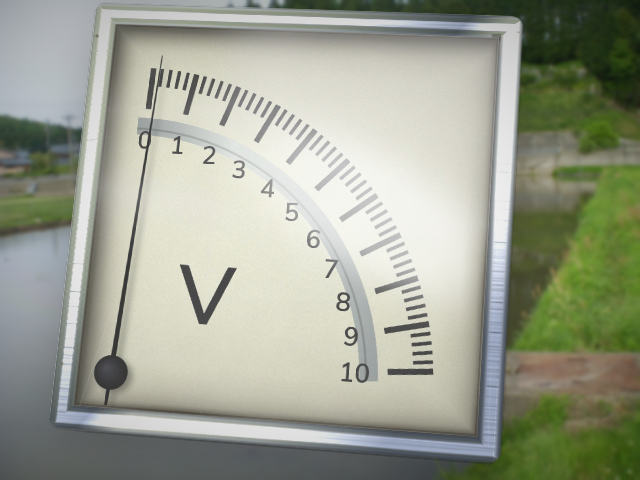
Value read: 0.2 V
